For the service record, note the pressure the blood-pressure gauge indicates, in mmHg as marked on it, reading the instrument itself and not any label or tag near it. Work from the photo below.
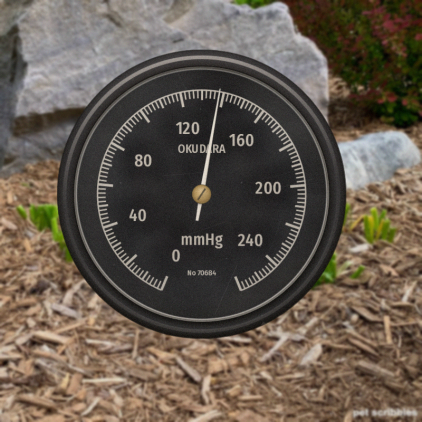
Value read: 138 mmHg
